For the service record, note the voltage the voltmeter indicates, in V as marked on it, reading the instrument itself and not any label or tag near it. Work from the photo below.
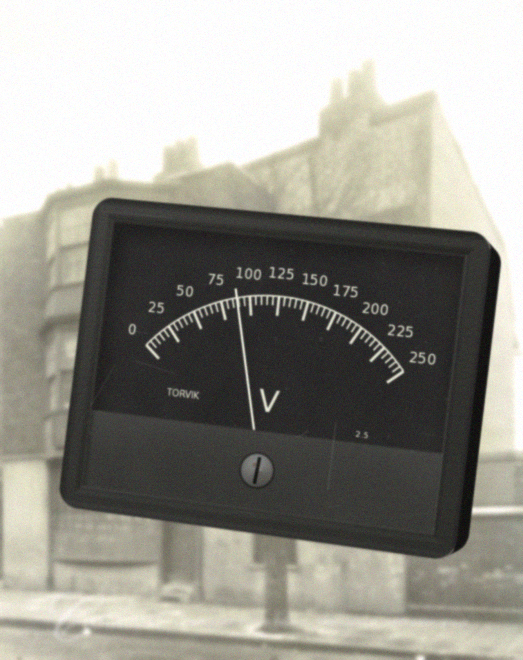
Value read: 90 V
